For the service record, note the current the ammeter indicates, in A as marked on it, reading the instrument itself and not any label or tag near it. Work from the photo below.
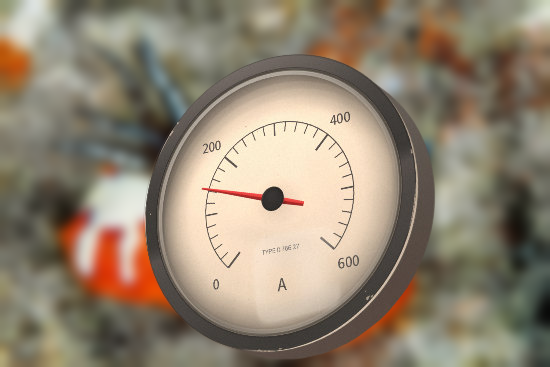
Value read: 140 A
